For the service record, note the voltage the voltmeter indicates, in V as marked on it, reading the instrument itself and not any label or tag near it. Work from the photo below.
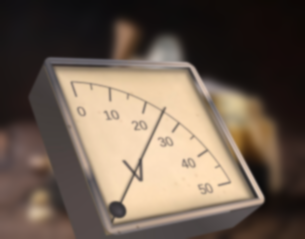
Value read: 25 V
